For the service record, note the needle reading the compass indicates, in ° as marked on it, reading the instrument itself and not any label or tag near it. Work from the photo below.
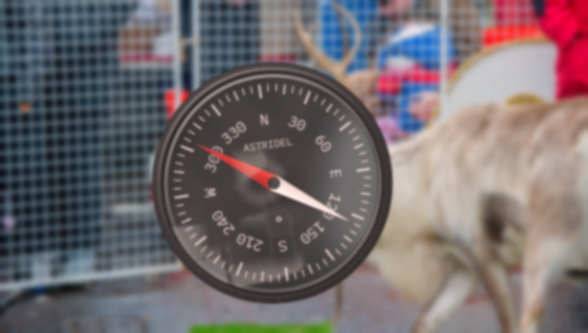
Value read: 305 °
